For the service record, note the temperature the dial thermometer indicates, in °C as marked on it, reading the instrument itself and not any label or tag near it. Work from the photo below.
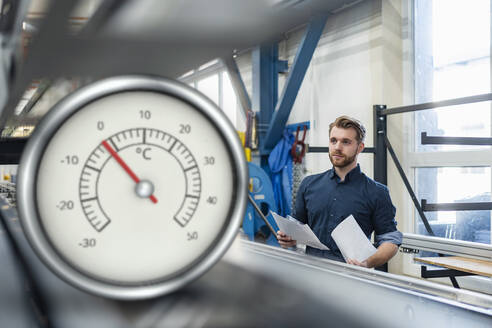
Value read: -2 °C
